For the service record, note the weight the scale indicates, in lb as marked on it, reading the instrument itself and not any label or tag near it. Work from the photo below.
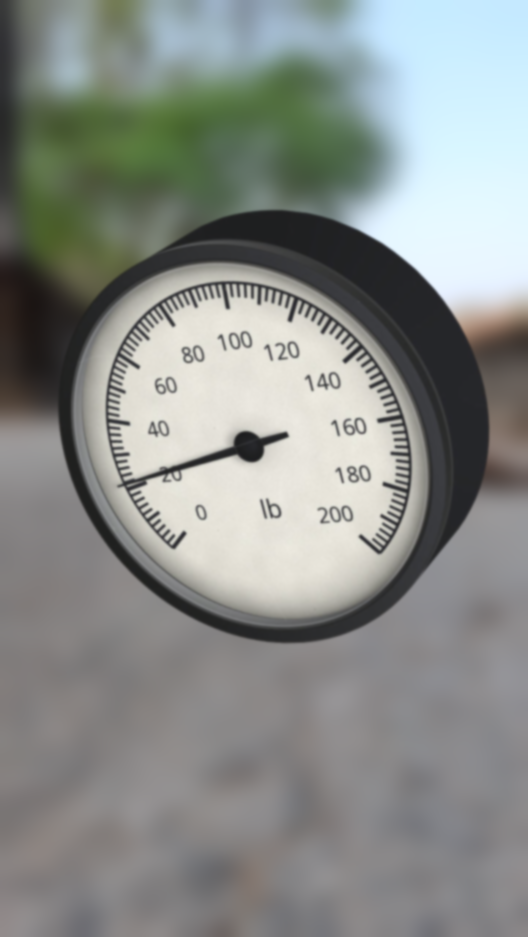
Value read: 22 lb
